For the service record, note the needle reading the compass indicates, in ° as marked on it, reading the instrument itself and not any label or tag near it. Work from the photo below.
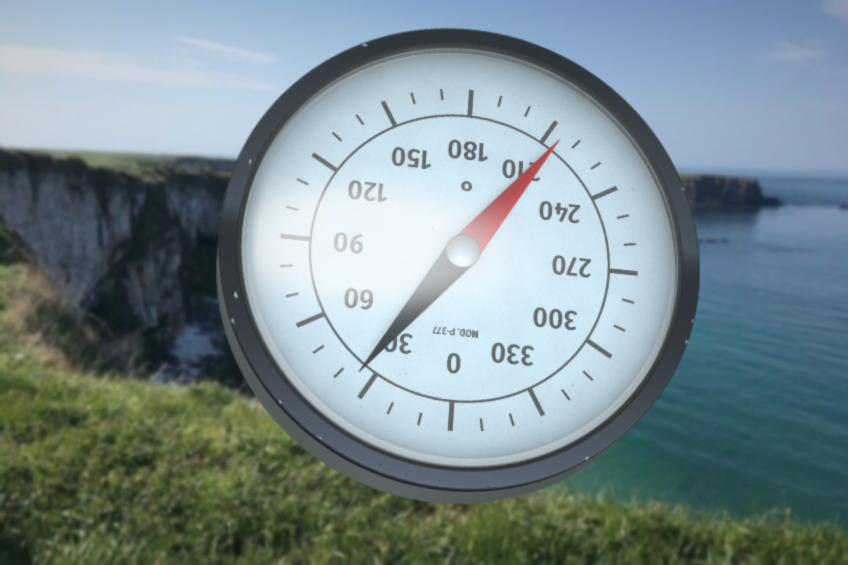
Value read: 215 °
